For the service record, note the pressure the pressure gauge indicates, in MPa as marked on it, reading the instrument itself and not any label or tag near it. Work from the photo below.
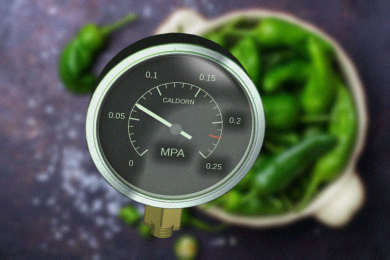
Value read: 0.07 MPa
